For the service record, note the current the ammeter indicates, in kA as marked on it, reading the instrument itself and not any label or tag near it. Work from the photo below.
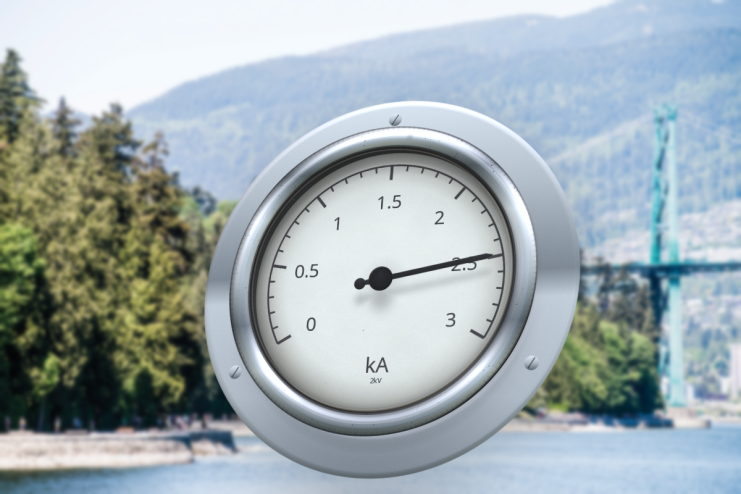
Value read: 2.5 kA
